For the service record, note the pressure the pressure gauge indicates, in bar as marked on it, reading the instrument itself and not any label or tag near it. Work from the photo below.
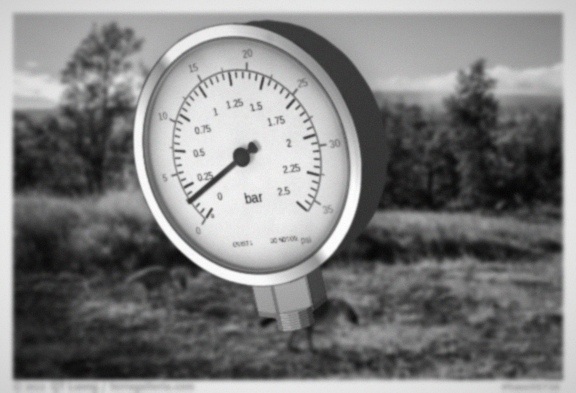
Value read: 0.15 bar
